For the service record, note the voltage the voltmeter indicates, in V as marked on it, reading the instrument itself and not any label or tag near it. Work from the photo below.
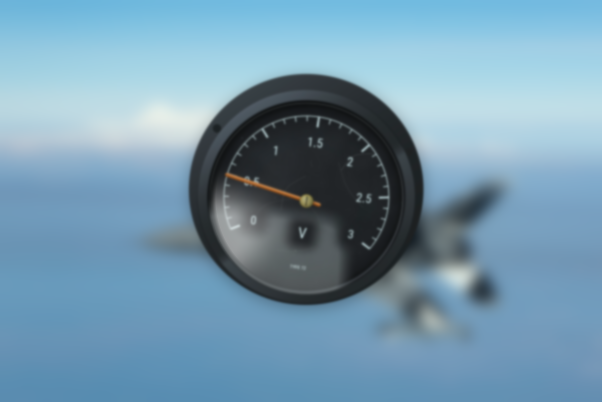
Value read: 0.5 V
